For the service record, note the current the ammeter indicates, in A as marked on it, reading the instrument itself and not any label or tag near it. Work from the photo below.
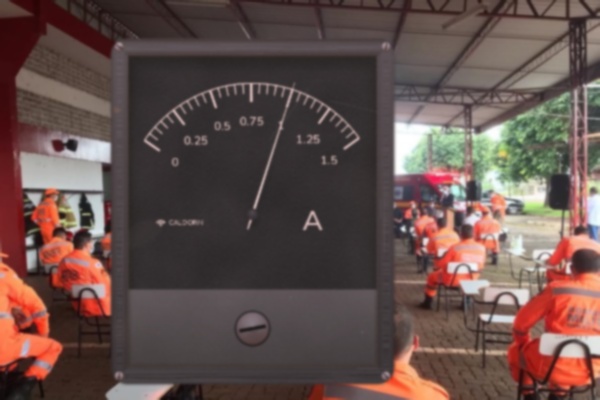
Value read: 1 A
